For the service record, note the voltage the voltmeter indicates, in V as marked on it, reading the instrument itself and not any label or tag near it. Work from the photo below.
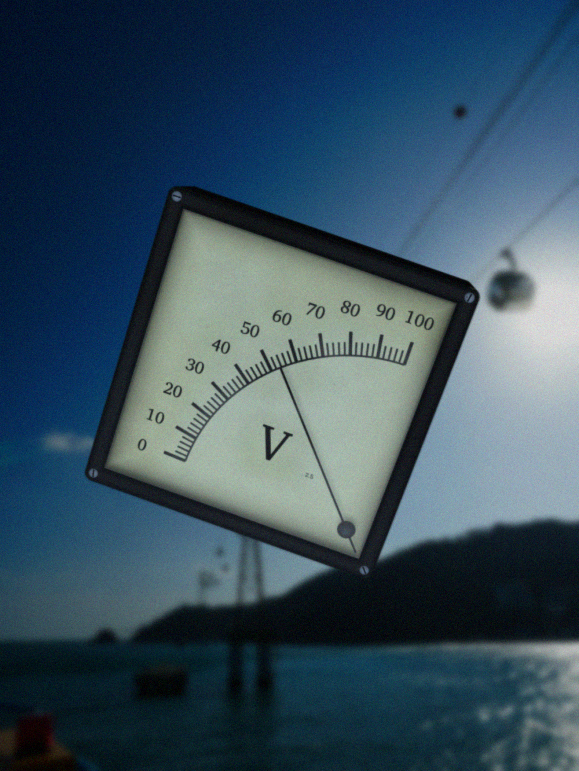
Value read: 54 V
